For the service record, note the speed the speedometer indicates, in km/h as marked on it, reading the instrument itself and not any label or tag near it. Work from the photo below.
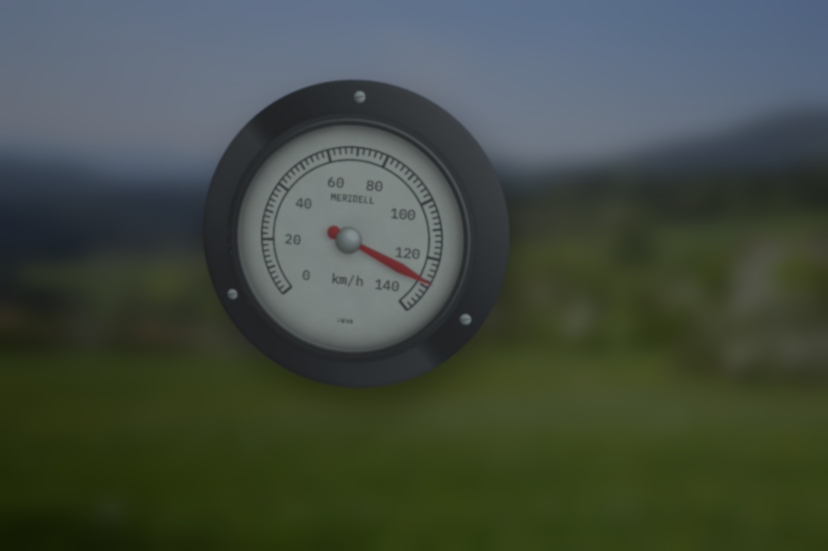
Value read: 128 km/h
